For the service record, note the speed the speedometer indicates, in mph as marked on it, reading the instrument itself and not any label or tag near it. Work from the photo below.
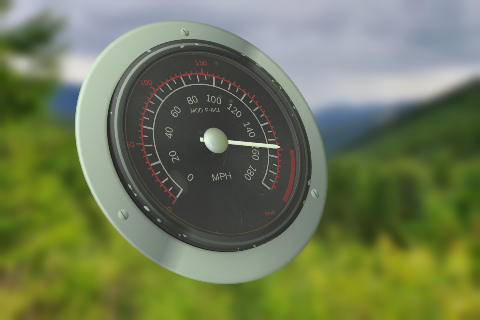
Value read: 155 mph
